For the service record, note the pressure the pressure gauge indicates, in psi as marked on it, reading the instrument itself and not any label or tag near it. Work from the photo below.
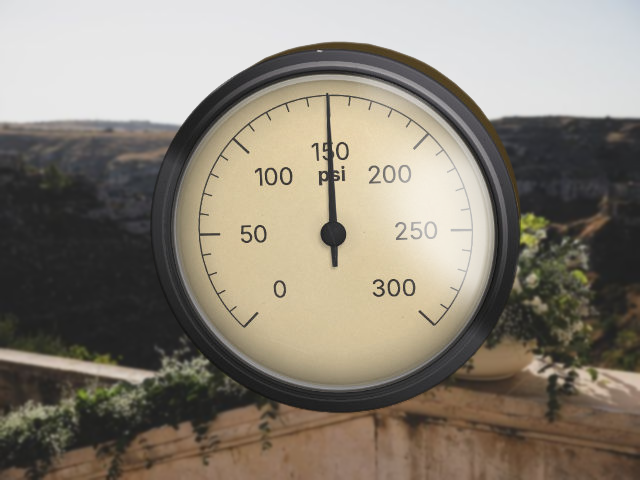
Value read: 150 psi
